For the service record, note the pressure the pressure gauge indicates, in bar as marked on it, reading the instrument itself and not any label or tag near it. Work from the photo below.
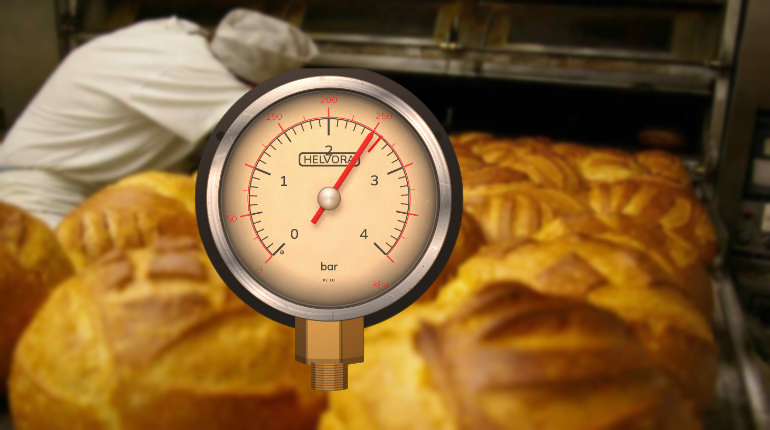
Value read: 2.5 bar
